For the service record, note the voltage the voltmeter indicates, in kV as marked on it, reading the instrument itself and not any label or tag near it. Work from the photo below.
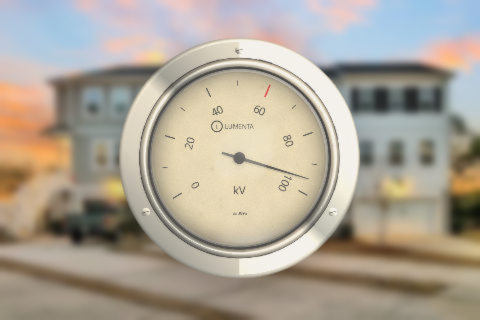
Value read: 95 kV
